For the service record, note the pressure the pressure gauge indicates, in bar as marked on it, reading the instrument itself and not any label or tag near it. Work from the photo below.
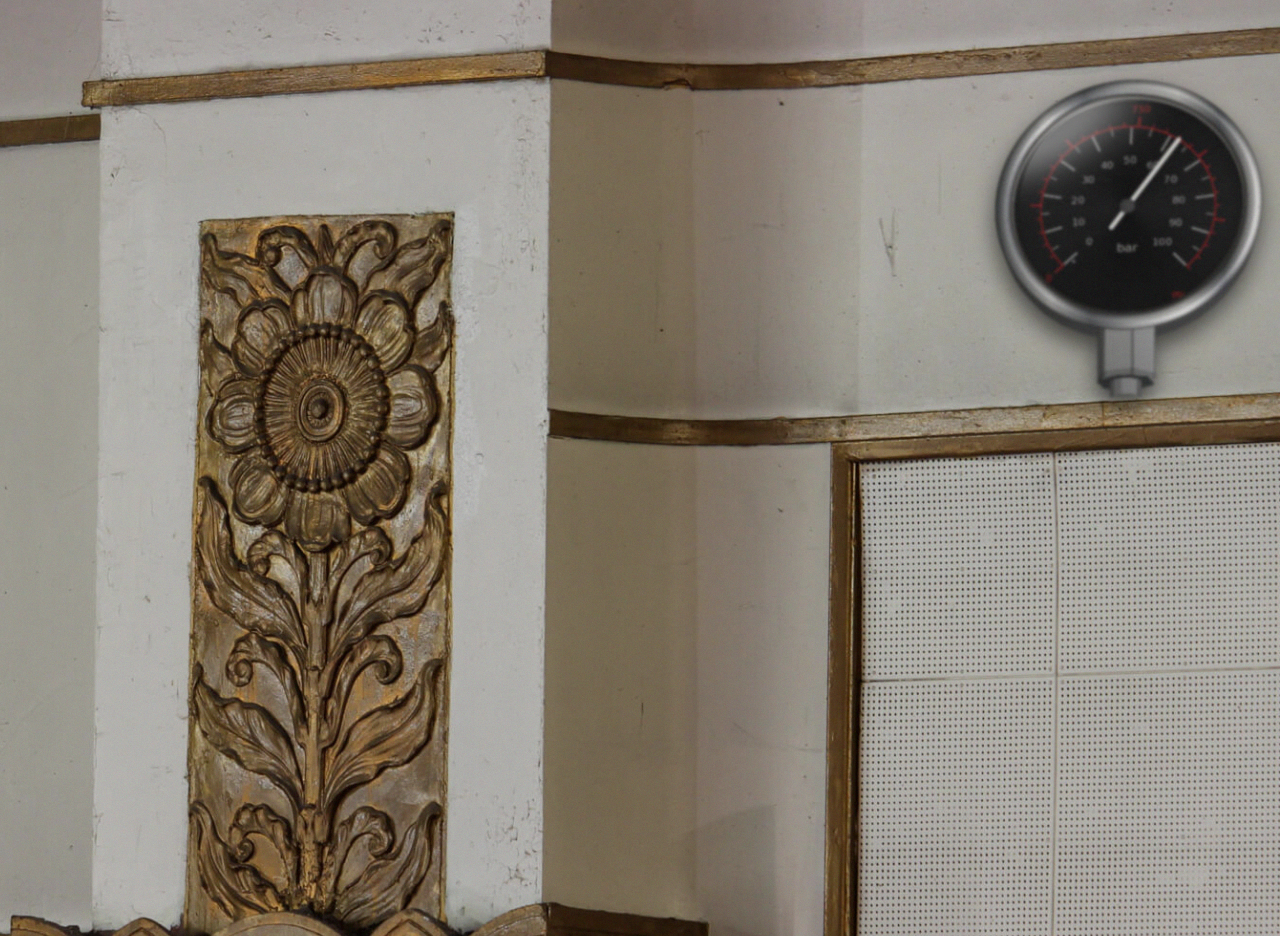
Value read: 62.5 bar
